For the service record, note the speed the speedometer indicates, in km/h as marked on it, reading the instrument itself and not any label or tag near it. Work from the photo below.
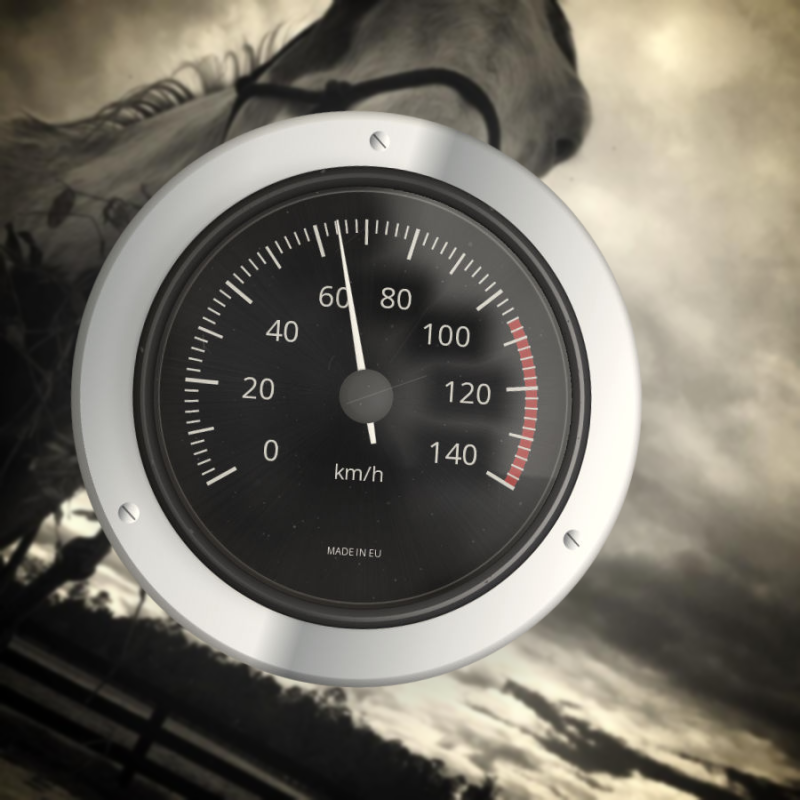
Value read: 64 km/h
